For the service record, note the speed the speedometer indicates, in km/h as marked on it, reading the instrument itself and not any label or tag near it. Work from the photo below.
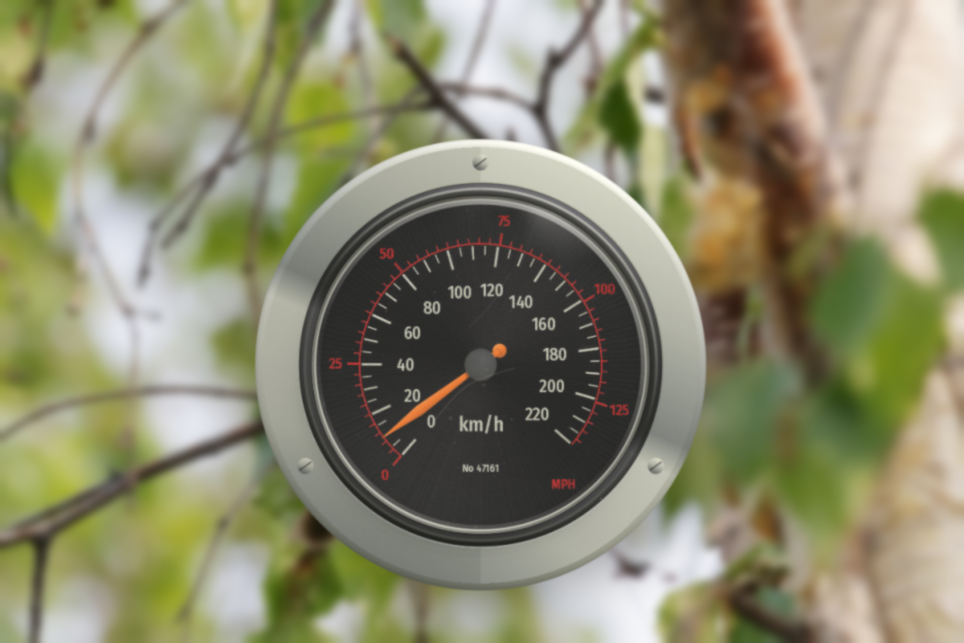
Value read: 10 km/h
